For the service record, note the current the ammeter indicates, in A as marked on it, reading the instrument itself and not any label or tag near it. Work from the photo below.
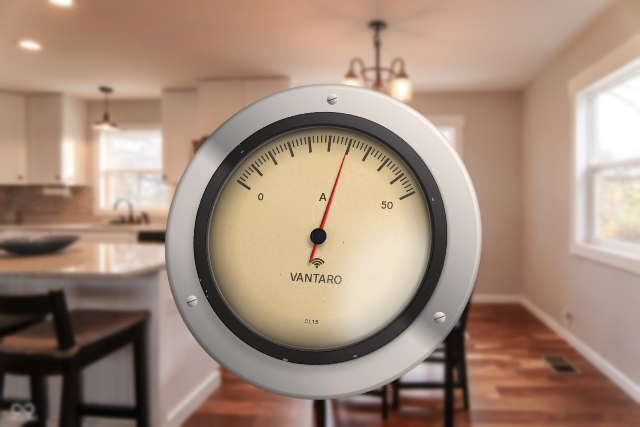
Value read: 30 A
